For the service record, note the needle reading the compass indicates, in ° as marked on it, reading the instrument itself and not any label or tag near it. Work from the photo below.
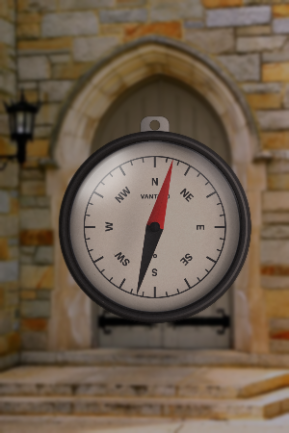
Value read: 15 °
